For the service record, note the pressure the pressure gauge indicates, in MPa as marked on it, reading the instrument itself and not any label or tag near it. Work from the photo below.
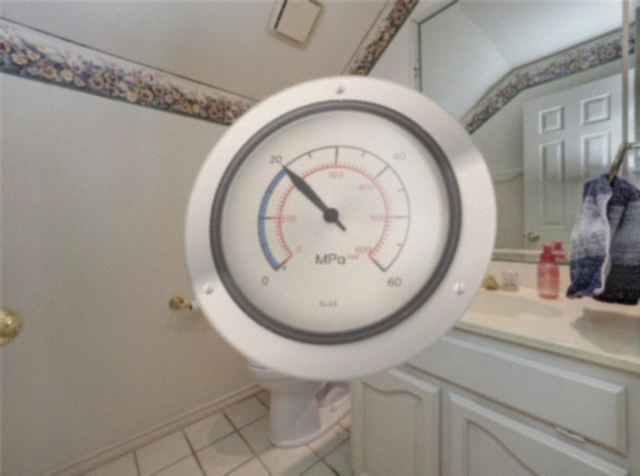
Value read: 20 MPa
